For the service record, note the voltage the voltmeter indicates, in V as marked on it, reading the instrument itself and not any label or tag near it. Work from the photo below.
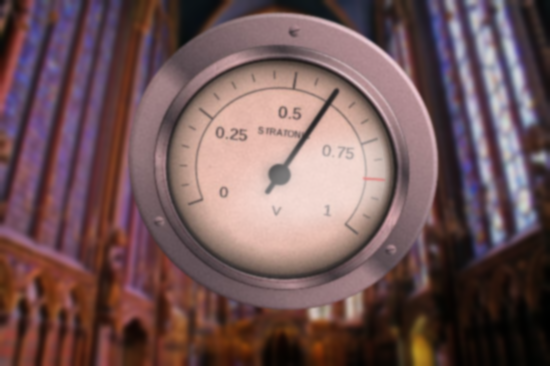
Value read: 0.6 V
